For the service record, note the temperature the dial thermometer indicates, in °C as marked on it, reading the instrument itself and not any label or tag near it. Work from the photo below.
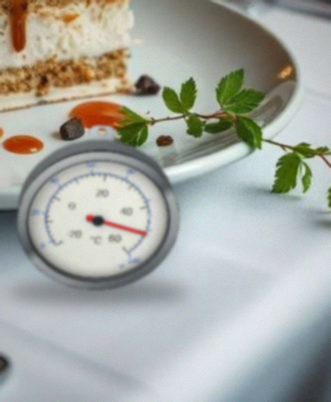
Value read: 50 °C
